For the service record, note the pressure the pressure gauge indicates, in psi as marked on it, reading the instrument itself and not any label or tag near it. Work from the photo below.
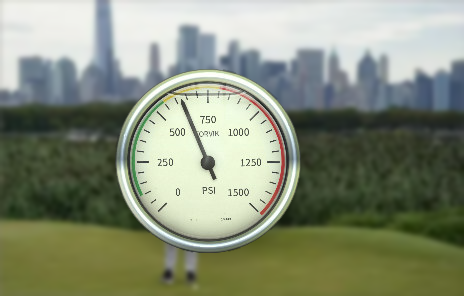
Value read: 625 psi
